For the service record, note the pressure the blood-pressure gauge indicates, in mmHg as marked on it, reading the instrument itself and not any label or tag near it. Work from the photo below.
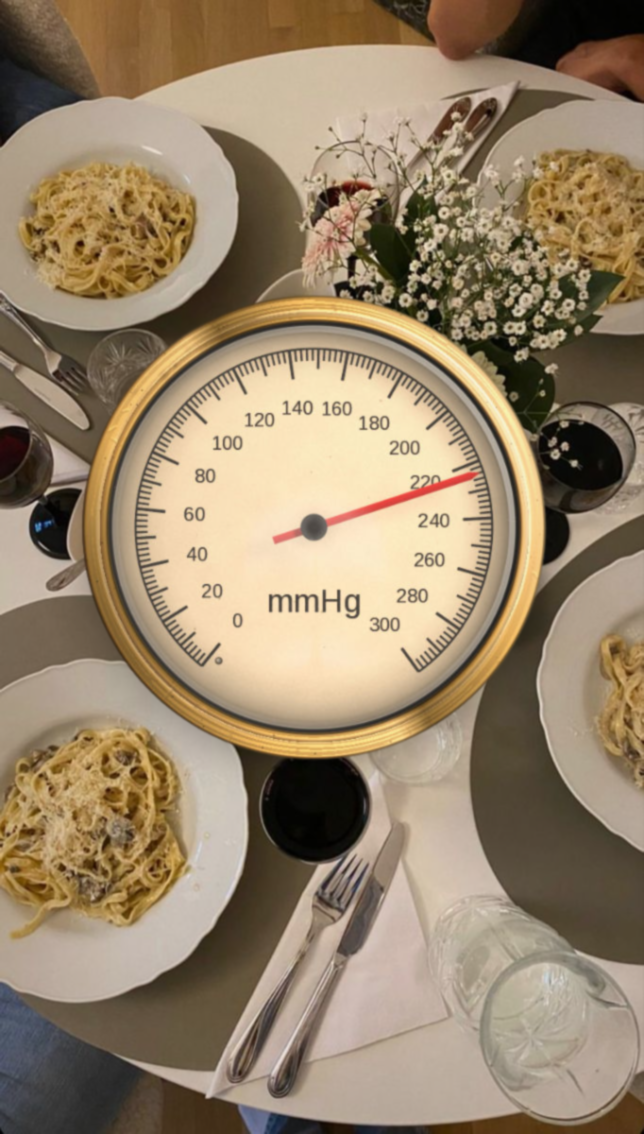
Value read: 224 mmHg
